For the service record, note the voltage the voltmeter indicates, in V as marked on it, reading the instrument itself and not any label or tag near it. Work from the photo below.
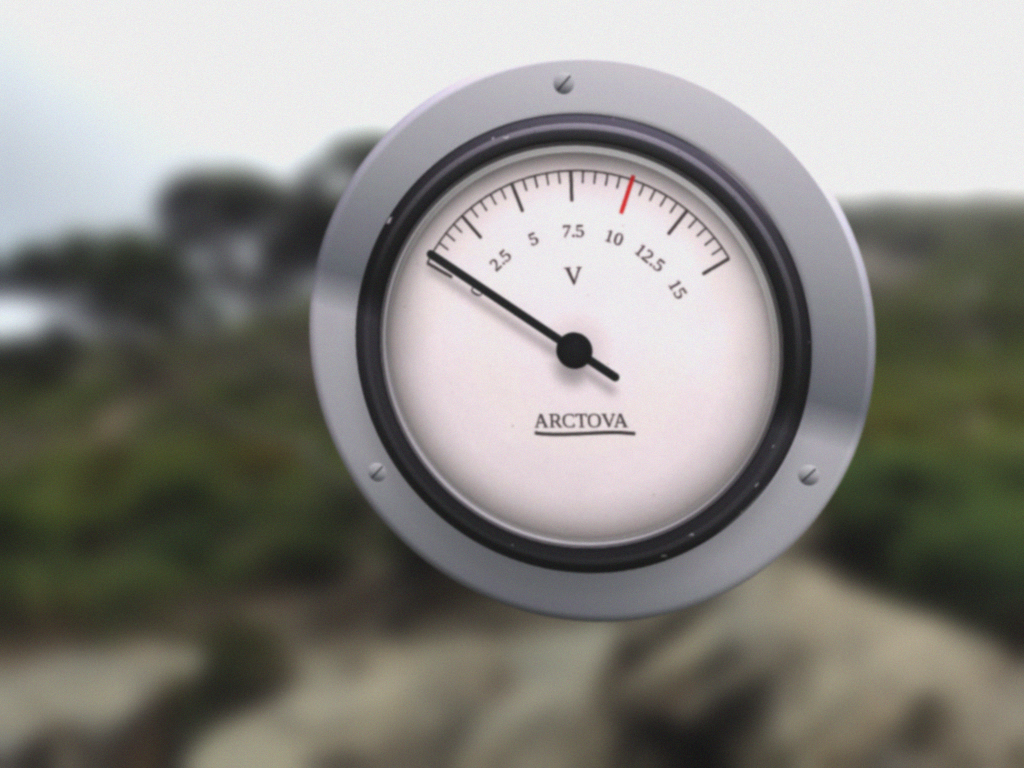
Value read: 0.5 V
